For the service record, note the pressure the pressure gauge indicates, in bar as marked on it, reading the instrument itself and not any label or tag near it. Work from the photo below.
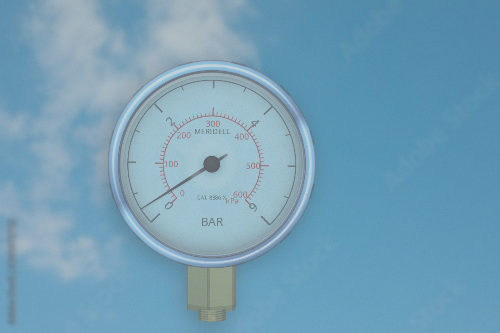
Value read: 0.25 bar
